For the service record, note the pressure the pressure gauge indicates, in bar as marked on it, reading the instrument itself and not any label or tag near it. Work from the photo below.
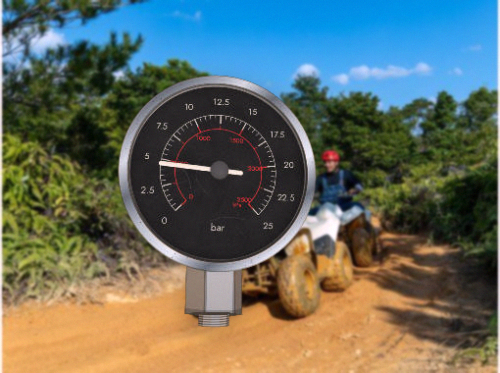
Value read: 4.5 bar
